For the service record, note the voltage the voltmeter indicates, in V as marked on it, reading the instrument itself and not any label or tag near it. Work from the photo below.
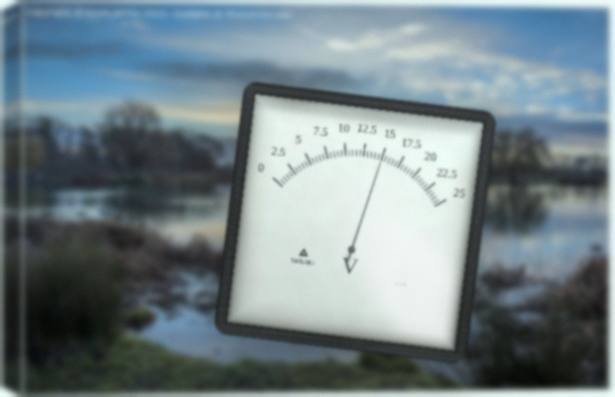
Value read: 15 V
